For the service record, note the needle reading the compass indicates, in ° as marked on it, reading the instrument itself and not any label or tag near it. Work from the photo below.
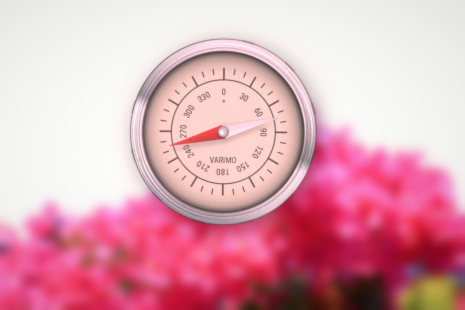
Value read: 255 °
